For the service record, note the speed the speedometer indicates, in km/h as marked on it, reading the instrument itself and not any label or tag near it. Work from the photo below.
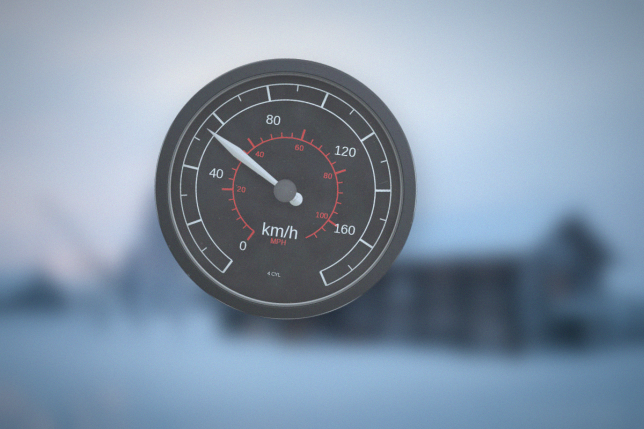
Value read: 55 km/h
